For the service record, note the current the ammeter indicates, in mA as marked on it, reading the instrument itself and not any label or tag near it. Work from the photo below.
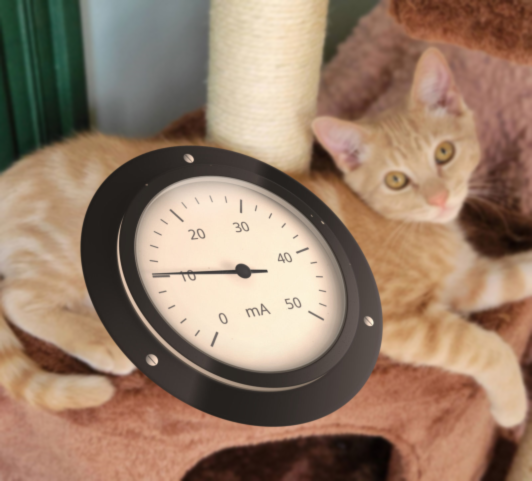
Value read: 10 mA
